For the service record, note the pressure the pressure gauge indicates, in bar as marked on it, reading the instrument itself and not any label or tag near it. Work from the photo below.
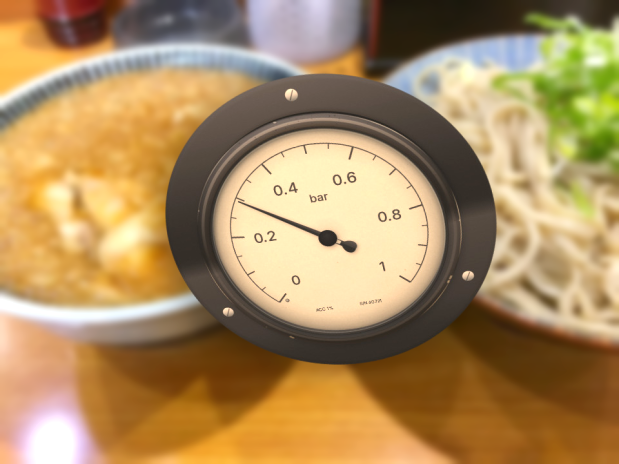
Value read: 0.3 bar
